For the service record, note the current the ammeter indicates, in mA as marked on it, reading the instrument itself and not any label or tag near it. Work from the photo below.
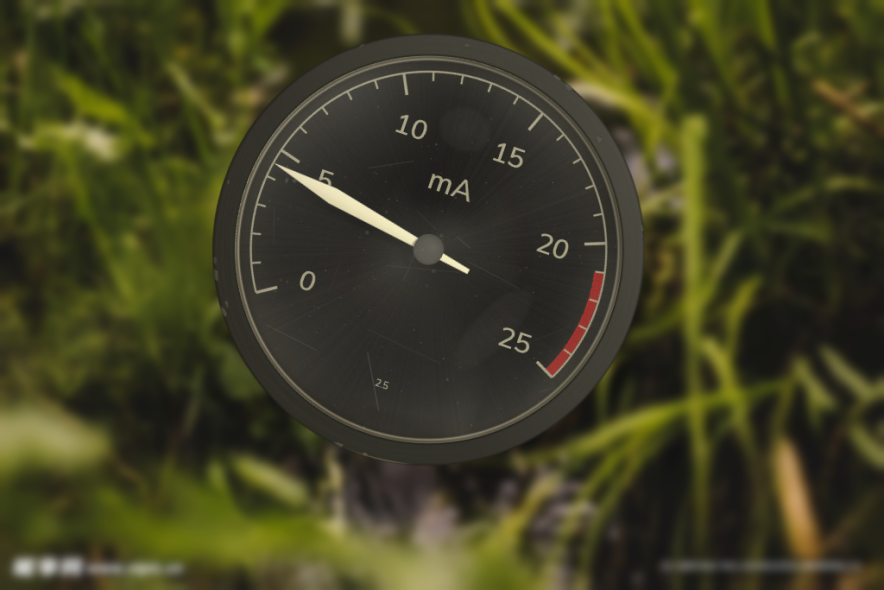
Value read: 4.5 mA
